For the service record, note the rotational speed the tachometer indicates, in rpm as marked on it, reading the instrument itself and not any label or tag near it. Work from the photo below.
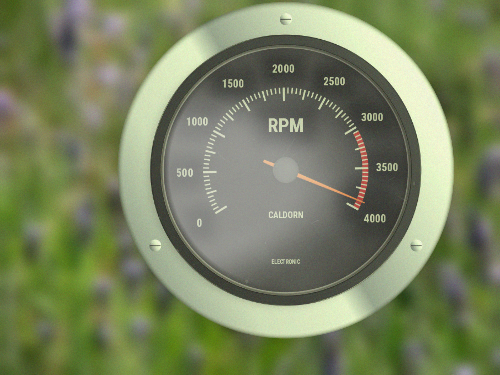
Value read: 3900 rpm
